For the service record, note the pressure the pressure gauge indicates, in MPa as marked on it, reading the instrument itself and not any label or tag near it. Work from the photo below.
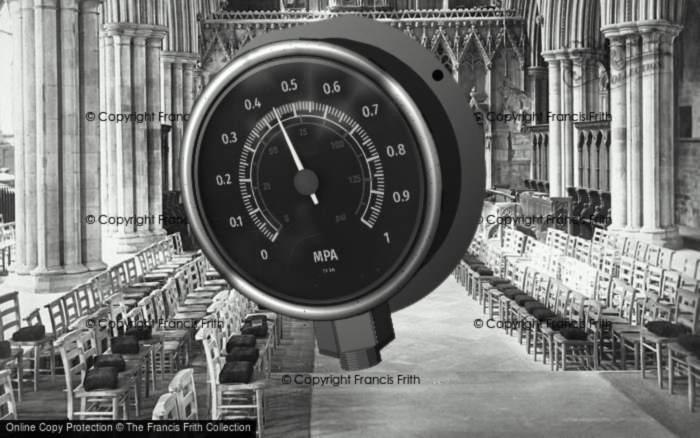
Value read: 0.45 MPa
